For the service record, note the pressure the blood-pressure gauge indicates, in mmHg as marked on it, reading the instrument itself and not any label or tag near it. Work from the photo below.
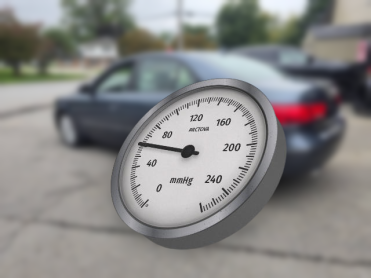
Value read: 60 mmHg
